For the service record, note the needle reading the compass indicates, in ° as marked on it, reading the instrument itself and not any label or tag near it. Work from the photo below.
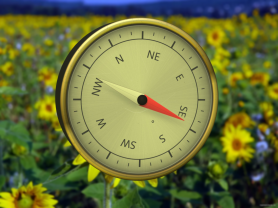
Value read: 145 °
